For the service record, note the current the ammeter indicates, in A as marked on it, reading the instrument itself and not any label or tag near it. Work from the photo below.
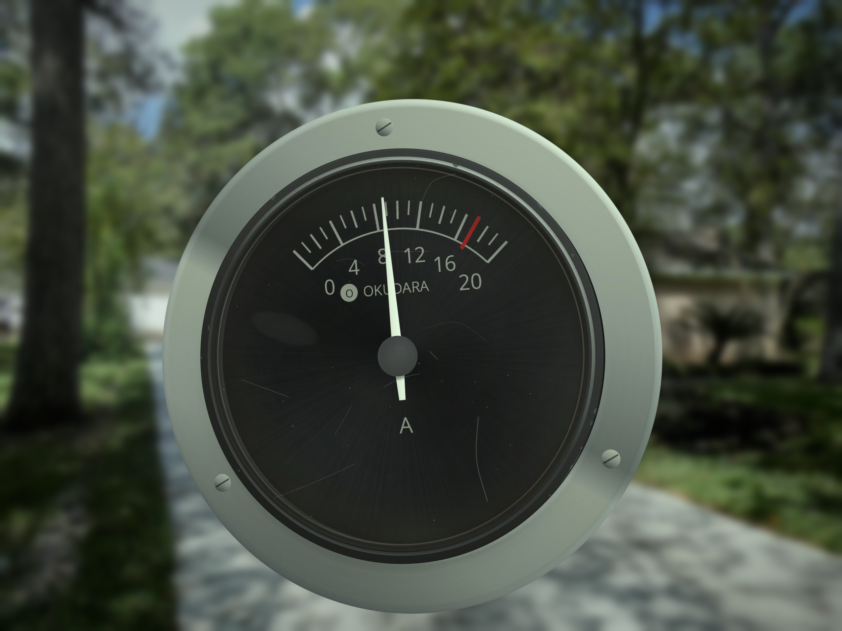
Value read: 9 A
